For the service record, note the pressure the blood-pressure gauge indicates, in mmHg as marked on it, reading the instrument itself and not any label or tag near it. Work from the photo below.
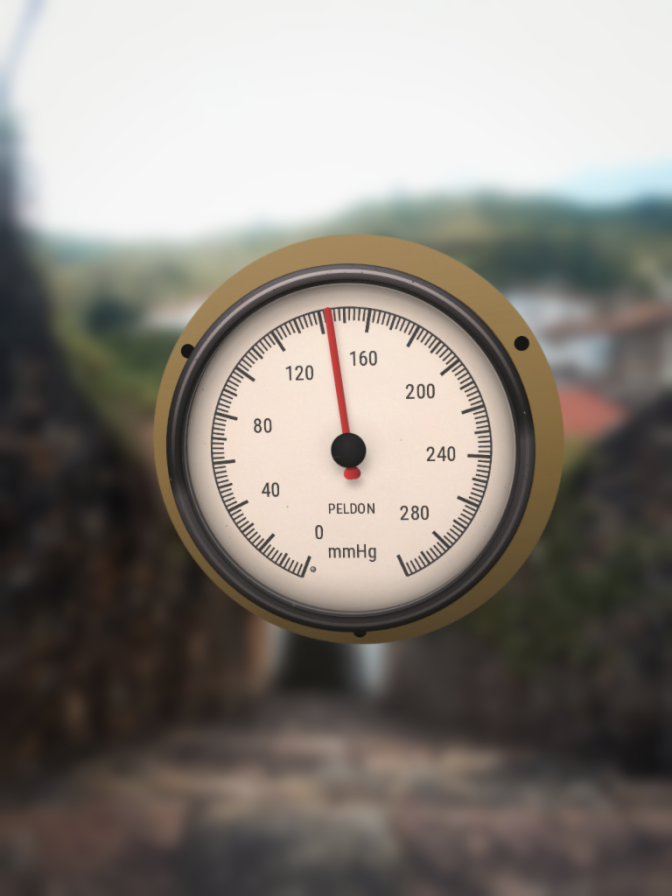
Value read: 144 mmHg
